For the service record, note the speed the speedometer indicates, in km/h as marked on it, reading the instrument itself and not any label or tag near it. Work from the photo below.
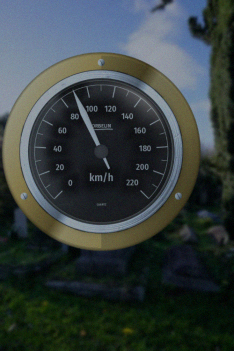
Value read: 90 km/h
